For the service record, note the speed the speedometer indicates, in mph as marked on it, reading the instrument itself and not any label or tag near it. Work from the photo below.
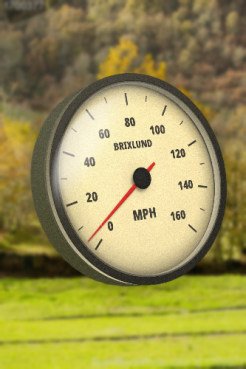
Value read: 5 mph
